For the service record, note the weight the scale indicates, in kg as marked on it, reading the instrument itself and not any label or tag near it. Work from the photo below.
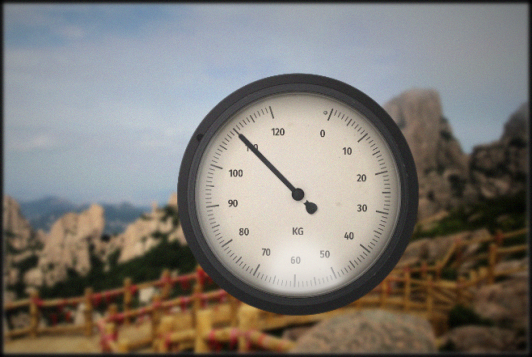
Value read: 110 kg
